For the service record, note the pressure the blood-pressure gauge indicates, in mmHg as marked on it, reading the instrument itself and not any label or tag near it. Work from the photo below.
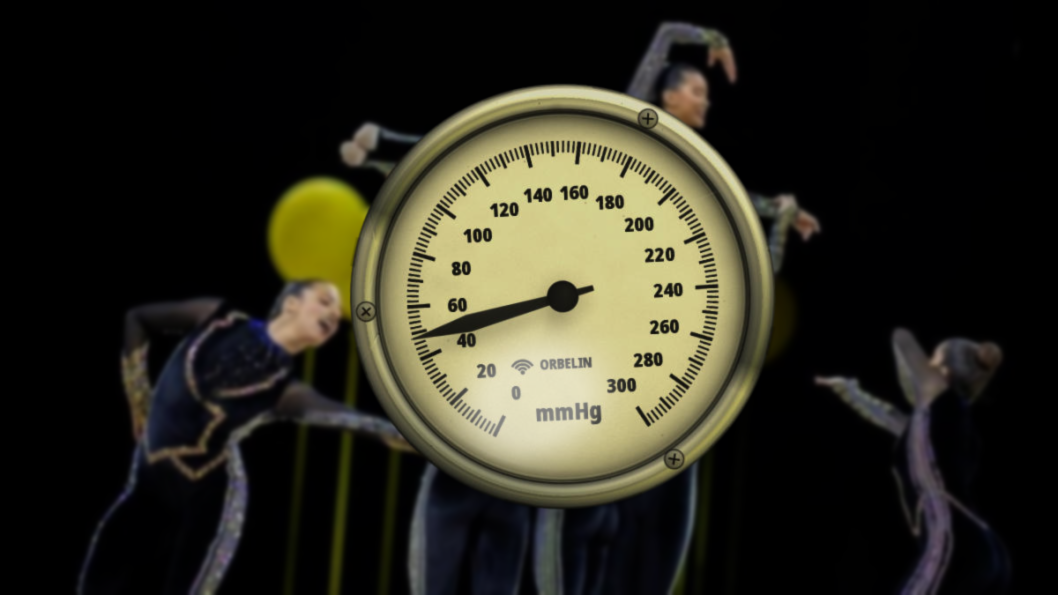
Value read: 48 mmHg
